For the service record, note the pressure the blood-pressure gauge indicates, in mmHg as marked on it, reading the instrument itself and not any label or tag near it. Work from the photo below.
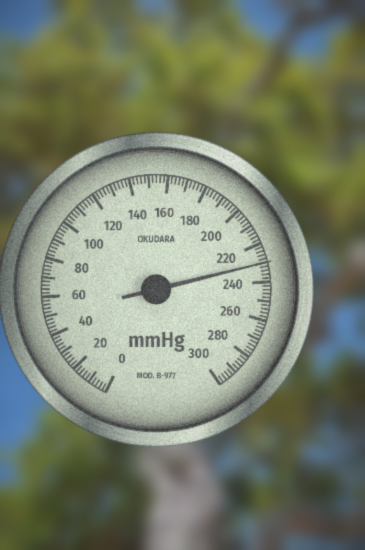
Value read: 230 mmHg
